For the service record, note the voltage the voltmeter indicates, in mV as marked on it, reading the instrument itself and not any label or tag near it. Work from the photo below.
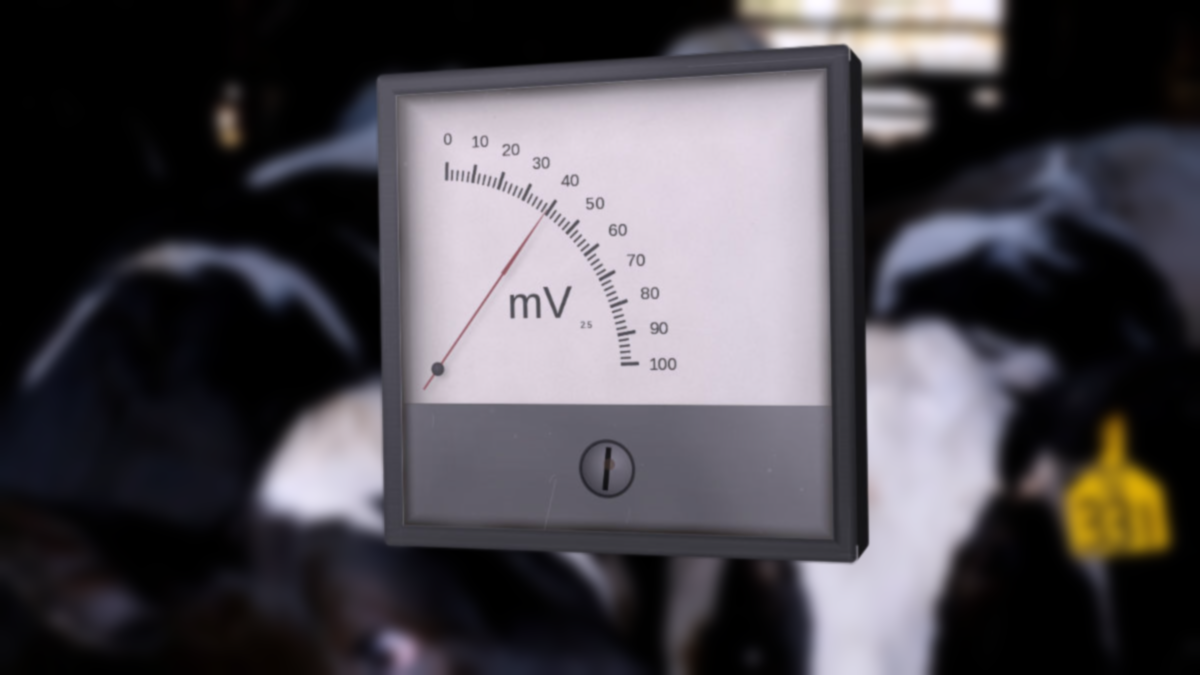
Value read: 40 mV
